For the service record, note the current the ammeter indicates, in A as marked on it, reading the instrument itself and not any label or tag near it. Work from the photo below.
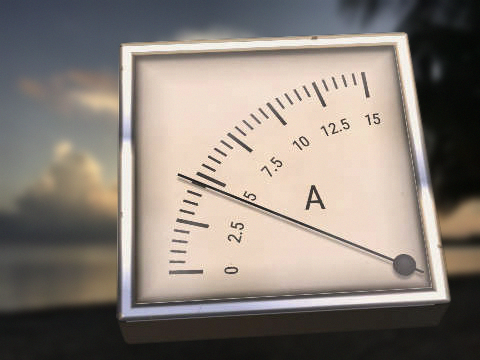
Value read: 4.5 A
